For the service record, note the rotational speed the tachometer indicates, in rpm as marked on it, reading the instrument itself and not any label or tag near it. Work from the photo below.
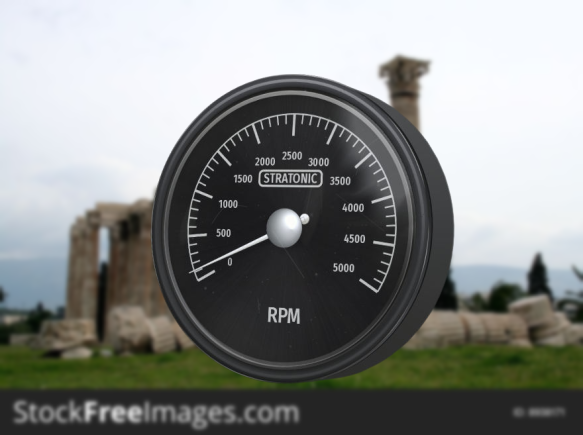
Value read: 100 rpm
